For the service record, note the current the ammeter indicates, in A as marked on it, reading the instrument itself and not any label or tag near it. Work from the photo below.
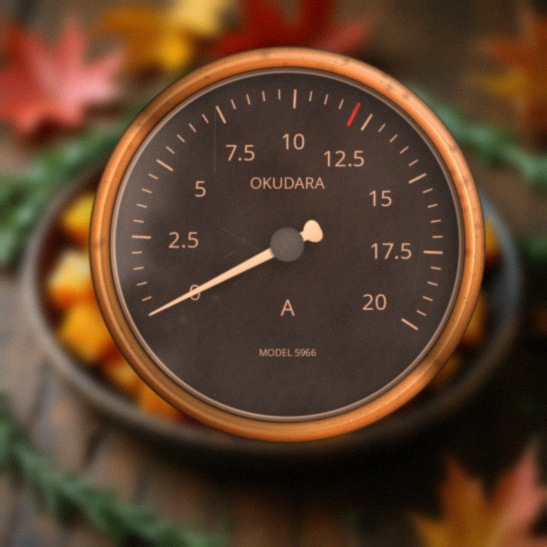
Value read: 0 A
